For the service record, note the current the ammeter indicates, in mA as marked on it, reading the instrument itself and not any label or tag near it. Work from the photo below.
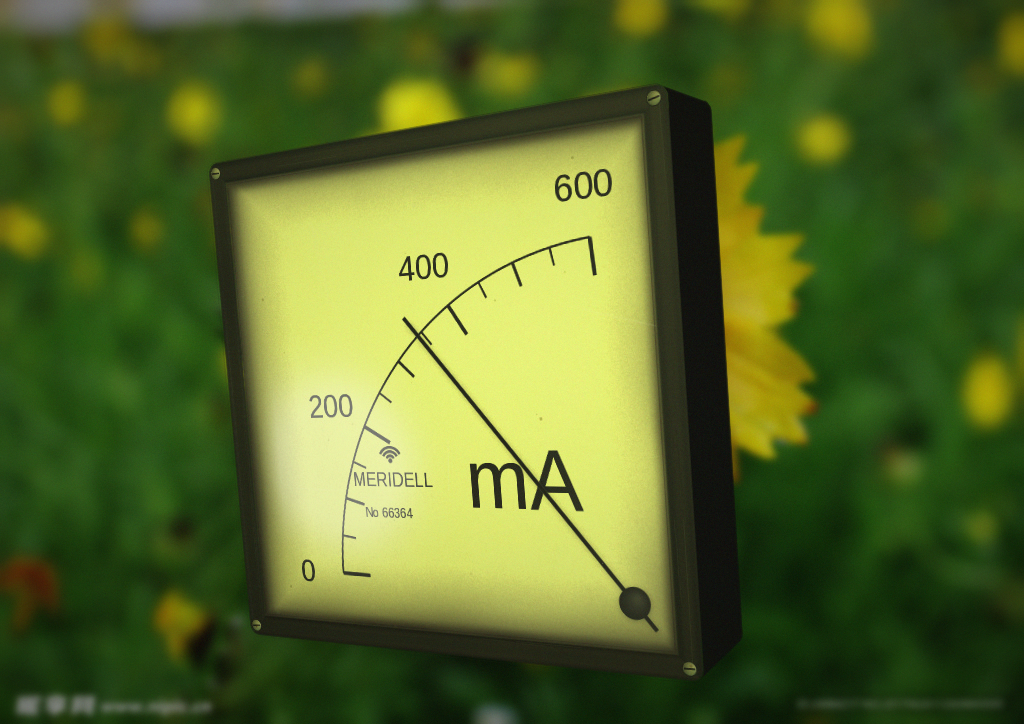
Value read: 350 mA
